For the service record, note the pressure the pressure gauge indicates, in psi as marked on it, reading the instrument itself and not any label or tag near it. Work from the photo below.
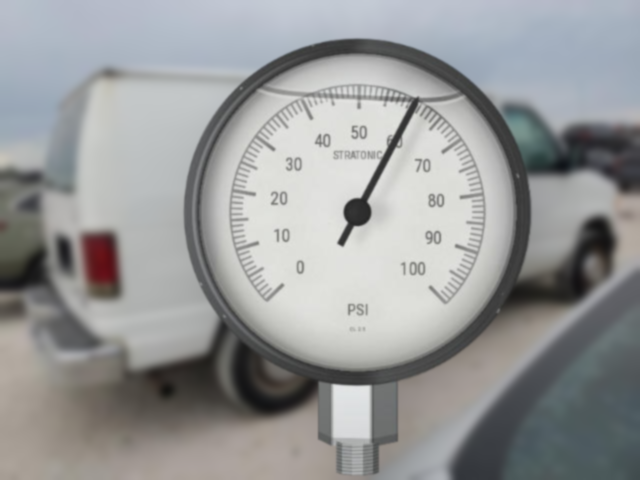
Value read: 60 psi
